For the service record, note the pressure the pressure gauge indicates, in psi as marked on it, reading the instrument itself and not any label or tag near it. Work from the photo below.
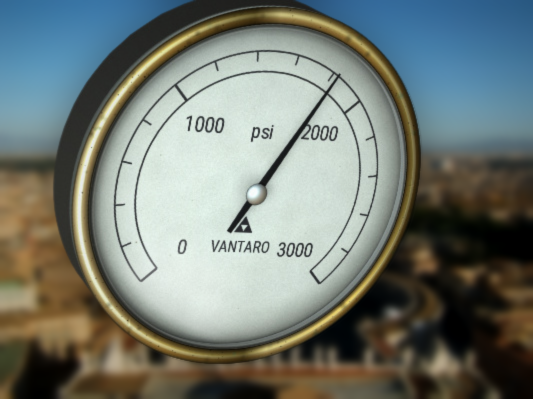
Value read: 1800 psi
